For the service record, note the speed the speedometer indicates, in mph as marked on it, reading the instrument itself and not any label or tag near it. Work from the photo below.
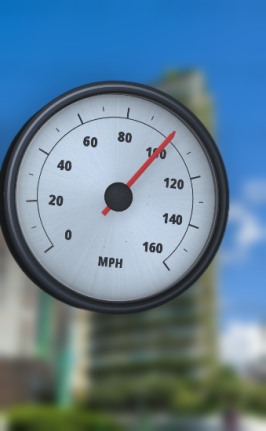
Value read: 100 mph
